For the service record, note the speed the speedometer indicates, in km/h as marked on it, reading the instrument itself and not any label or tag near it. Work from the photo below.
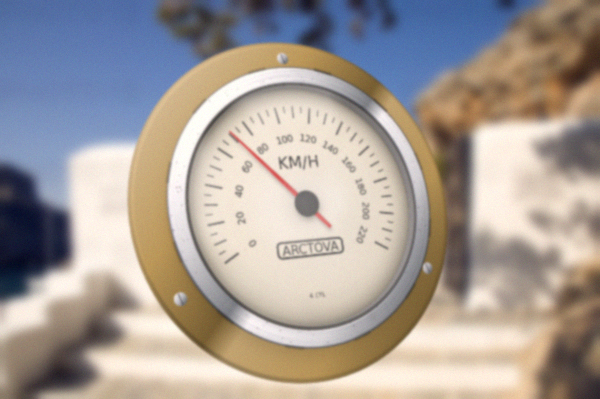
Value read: 70 km/h
